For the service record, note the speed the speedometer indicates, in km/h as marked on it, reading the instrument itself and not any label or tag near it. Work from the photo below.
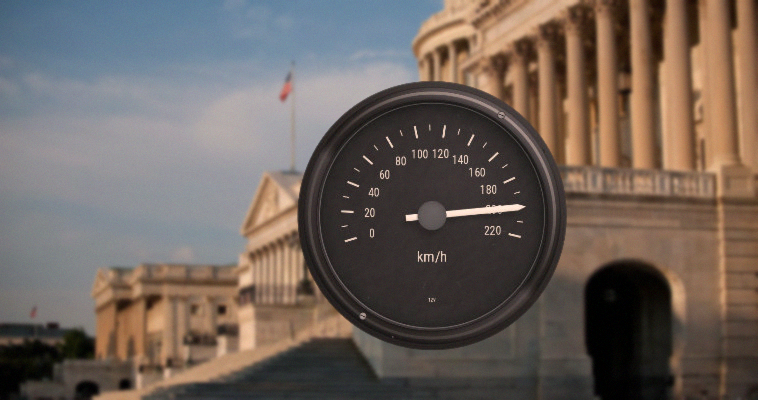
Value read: 200 km/h
